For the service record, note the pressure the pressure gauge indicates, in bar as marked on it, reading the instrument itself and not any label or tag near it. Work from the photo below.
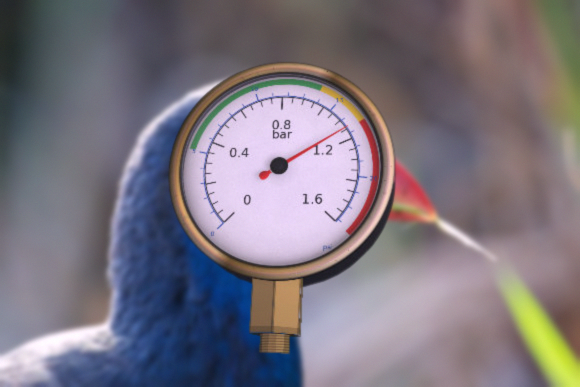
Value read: 1.15 bar
